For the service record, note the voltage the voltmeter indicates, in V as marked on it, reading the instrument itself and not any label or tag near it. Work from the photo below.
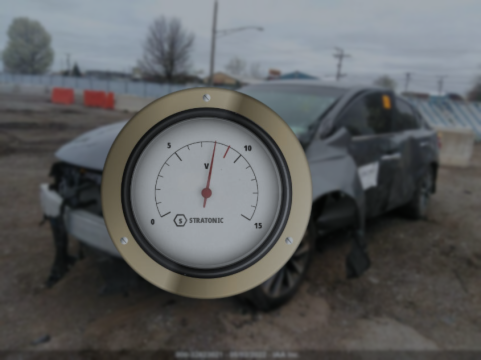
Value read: 8 V
